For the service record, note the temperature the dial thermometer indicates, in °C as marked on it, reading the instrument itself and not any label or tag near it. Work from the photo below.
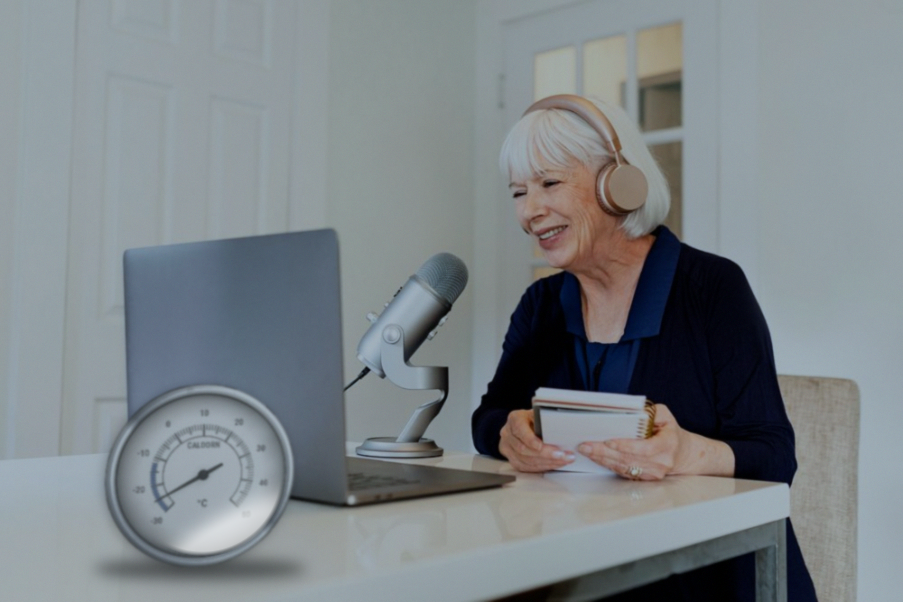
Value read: -25 °C
